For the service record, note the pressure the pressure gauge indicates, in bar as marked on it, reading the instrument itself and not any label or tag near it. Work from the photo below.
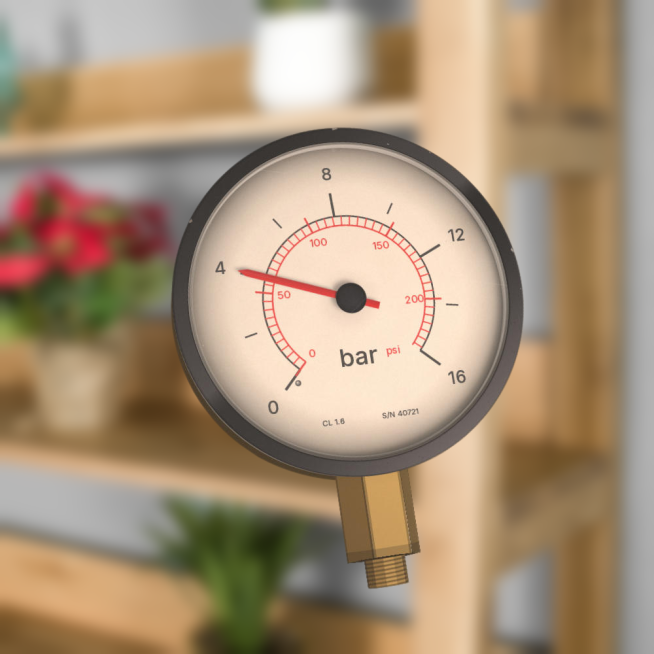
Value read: 4 bar
